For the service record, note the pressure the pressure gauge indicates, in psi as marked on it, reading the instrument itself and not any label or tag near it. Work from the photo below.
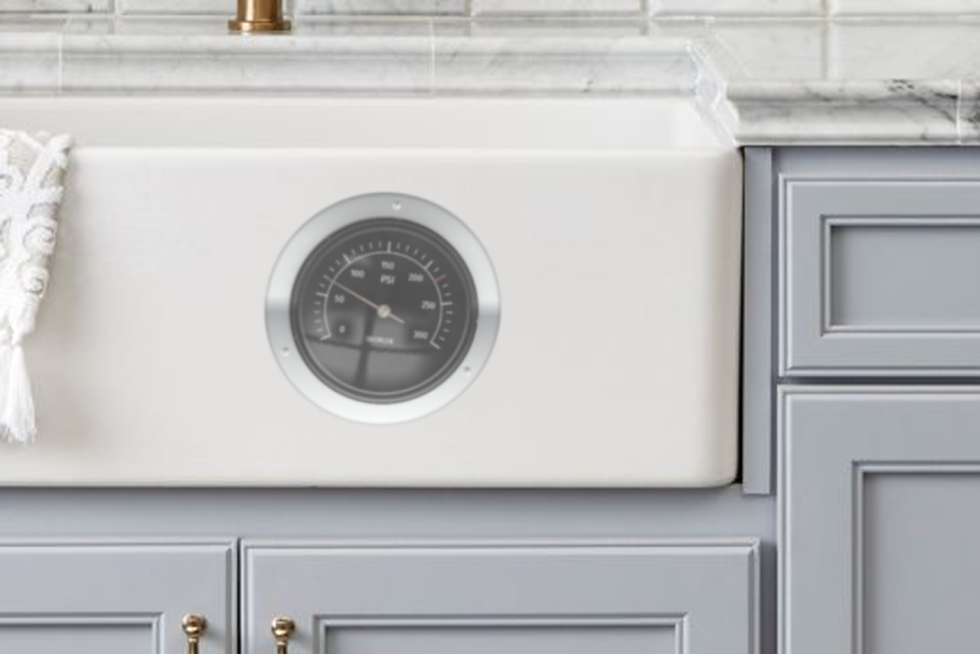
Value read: 70 psi
